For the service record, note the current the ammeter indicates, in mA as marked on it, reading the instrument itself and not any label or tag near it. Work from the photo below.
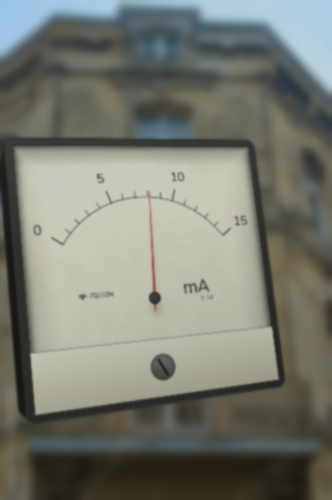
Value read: 8 mA
